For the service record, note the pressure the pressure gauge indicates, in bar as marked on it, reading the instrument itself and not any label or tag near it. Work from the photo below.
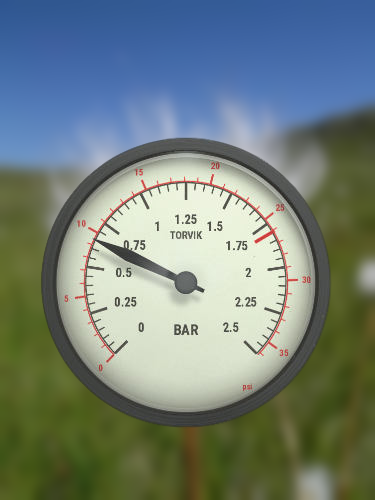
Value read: 0.65 bar
